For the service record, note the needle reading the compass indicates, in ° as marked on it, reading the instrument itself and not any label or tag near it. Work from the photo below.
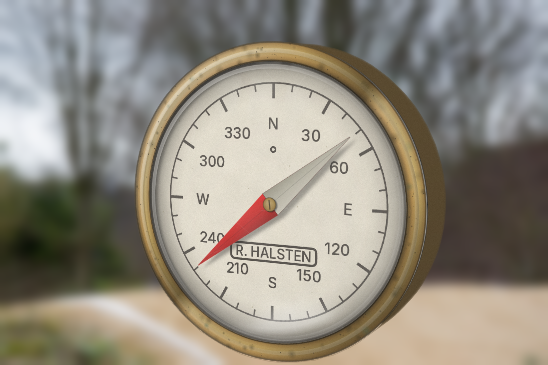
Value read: 230 °
